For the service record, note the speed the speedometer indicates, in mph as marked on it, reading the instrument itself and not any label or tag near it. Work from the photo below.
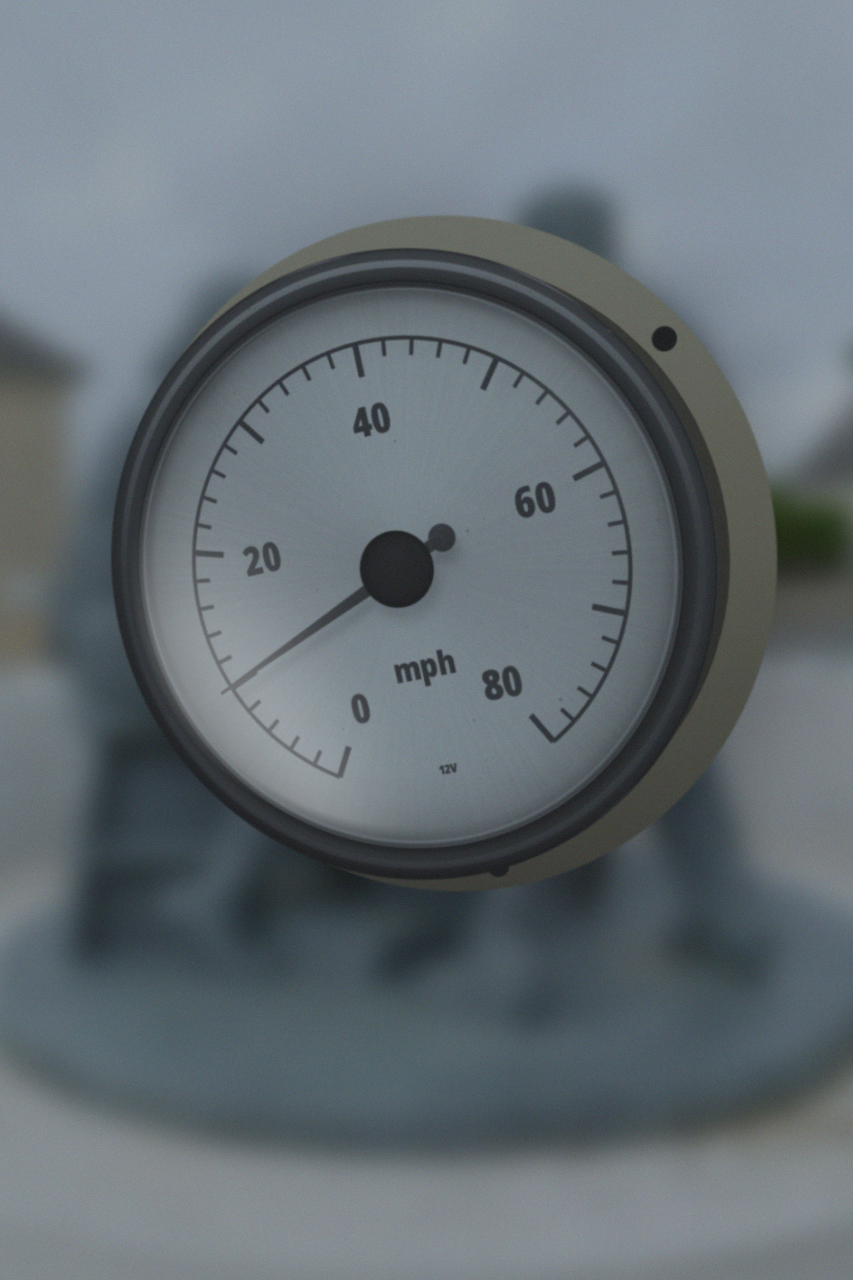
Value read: 10 mph
